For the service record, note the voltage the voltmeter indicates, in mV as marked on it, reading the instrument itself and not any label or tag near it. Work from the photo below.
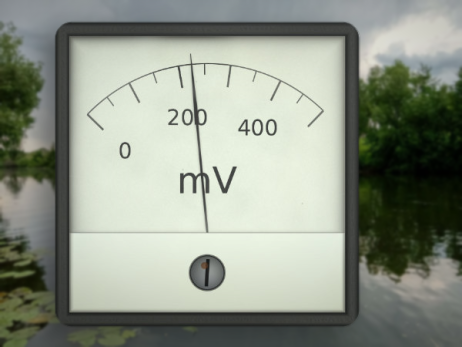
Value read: 225 mV
